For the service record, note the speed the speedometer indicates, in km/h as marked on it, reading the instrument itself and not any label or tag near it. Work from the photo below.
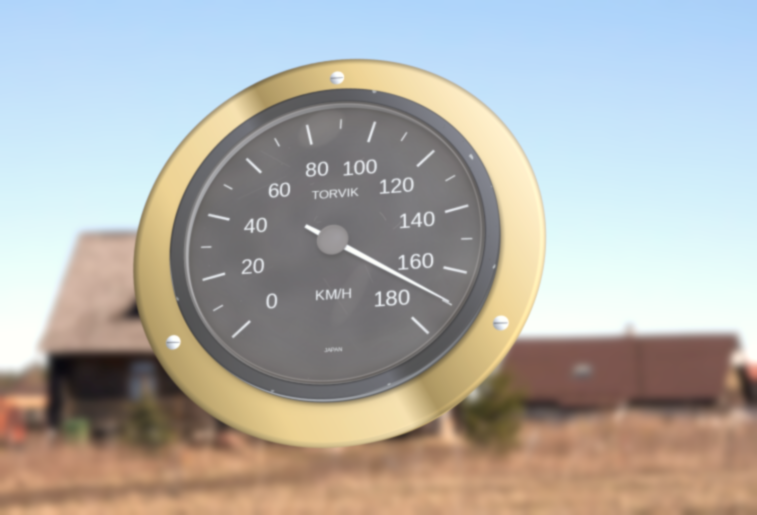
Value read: 170 km/h
